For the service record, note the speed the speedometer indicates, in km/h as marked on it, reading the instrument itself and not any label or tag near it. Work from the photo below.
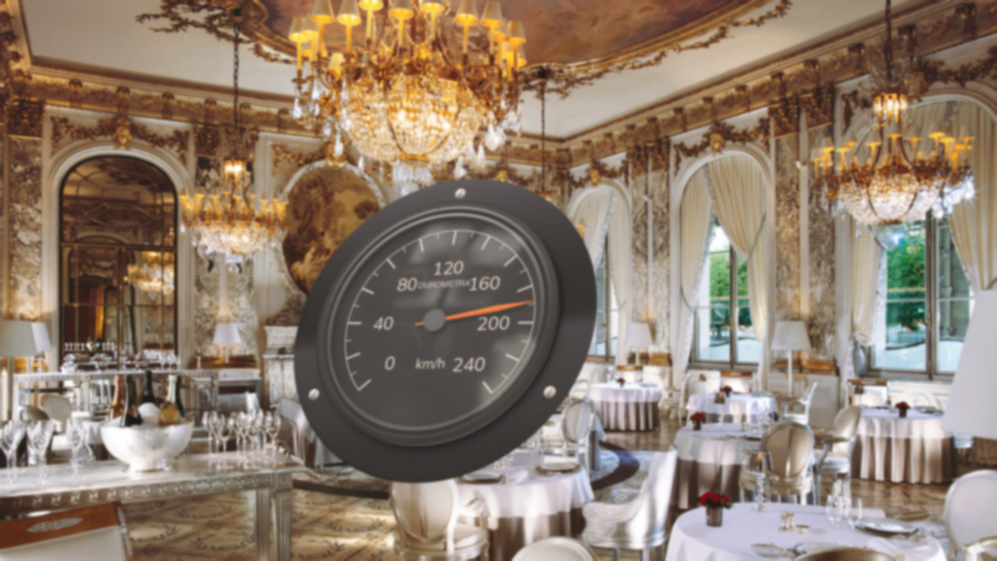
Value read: 190 km/h
